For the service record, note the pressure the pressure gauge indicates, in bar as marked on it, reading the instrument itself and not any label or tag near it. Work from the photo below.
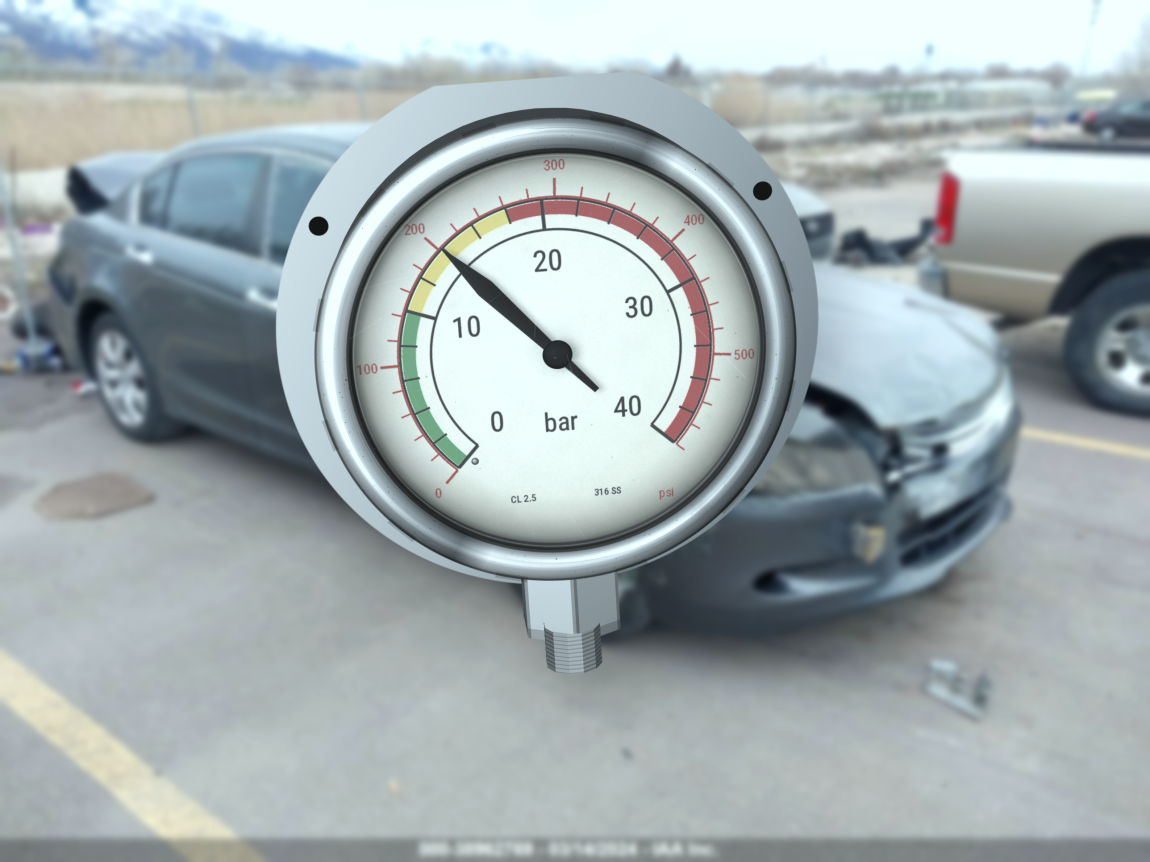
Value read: 14 bar
